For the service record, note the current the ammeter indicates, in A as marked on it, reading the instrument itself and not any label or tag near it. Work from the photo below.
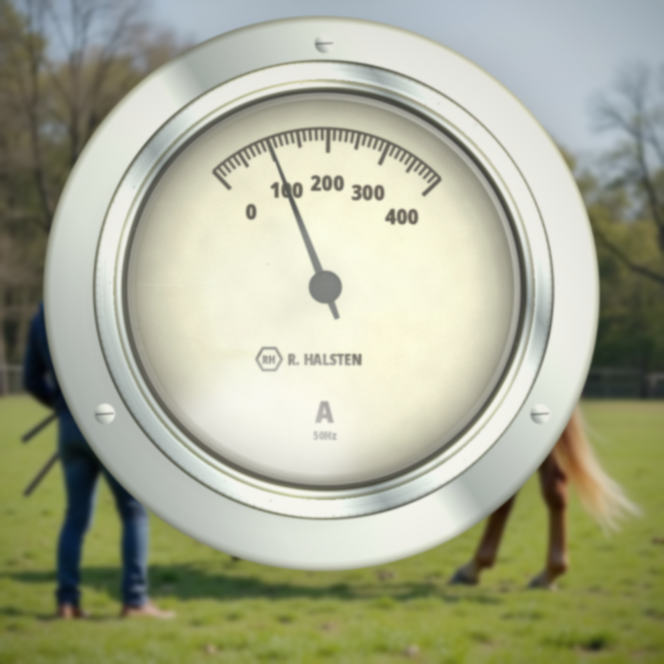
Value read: 100 A
